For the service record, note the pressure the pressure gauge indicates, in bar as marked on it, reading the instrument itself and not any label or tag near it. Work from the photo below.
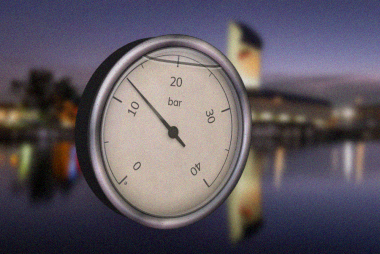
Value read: 12.5 bar
